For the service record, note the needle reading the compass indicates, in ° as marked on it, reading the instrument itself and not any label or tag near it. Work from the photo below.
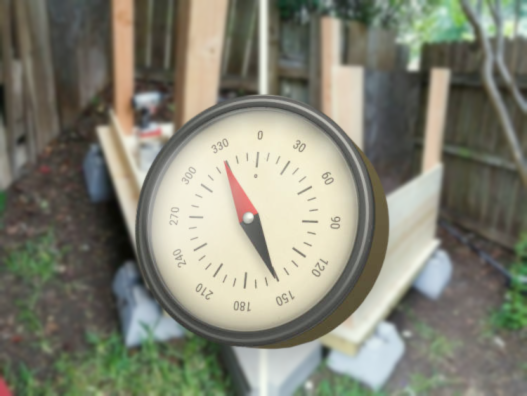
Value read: 330 °
